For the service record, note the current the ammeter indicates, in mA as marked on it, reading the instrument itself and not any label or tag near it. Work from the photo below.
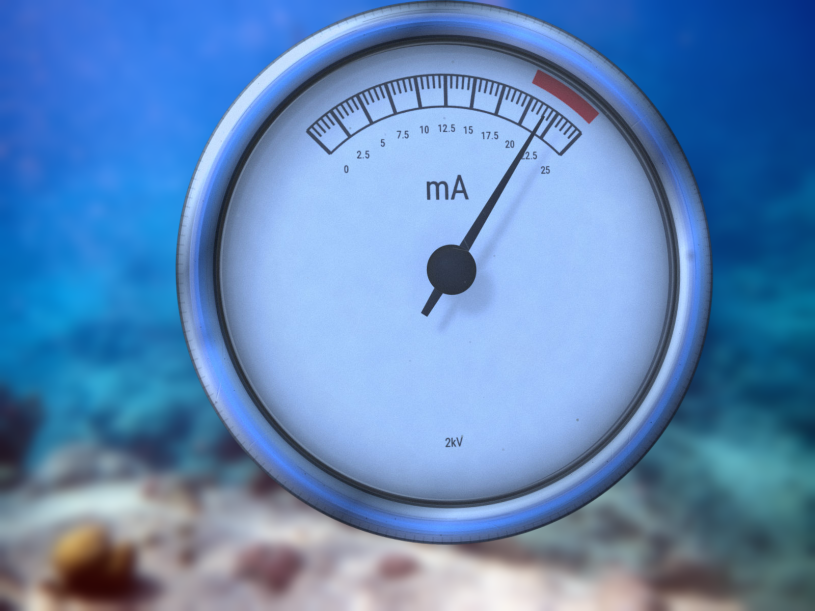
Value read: 21.5 mA
